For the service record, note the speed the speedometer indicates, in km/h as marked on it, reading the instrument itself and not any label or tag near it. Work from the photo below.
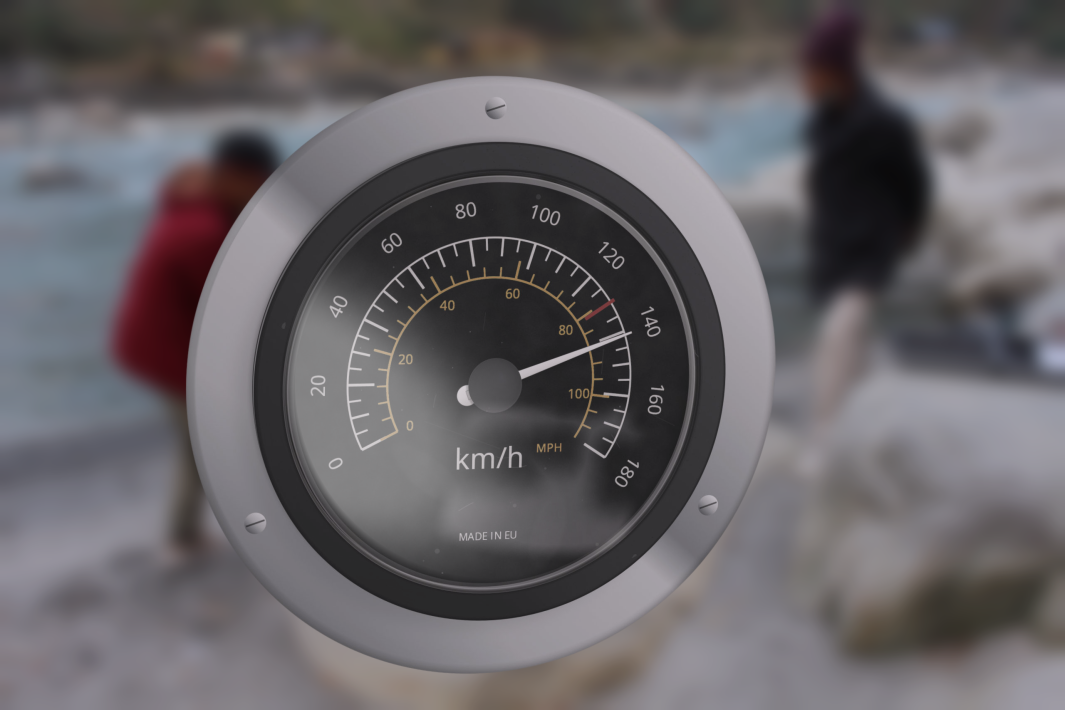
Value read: 140 km/h
